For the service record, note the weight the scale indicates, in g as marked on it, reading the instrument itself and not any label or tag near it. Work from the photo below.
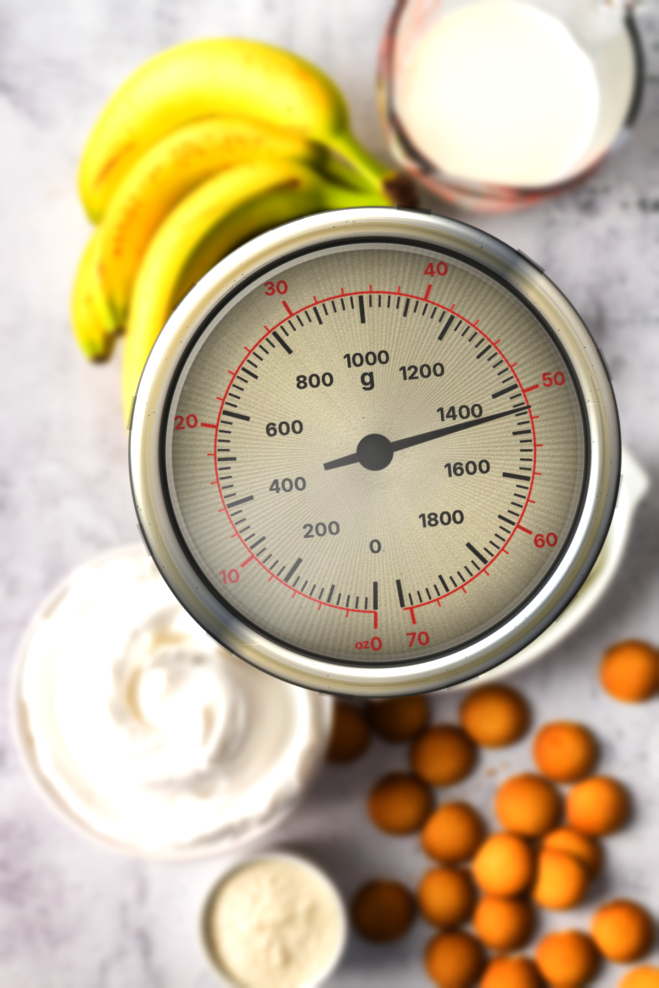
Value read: 1450 g
